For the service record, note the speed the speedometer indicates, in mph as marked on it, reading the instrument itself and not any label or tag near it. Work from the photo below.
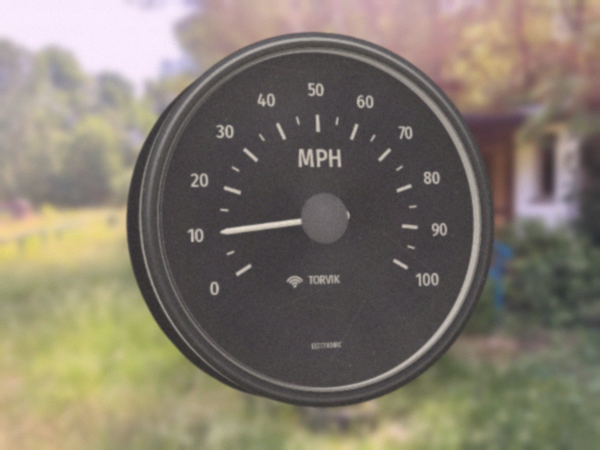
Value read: 10 mph
